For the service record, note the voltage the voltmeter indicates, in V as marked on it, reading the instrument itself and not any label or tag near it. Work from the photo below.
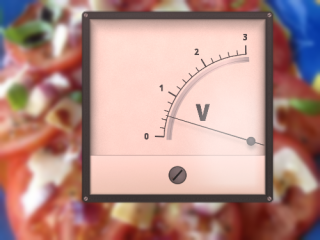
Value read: 0.5 V
